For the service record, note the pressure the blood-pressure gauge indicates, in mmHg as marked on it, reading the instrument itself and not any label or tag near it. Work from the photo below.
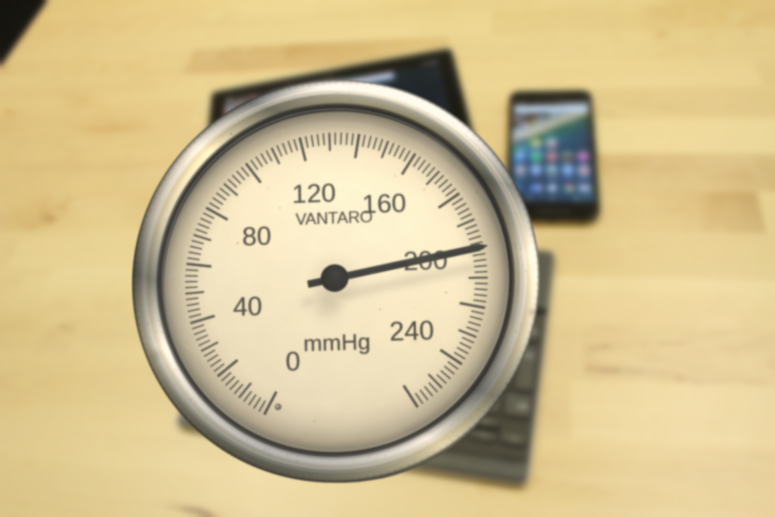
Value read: 200 mmHg
